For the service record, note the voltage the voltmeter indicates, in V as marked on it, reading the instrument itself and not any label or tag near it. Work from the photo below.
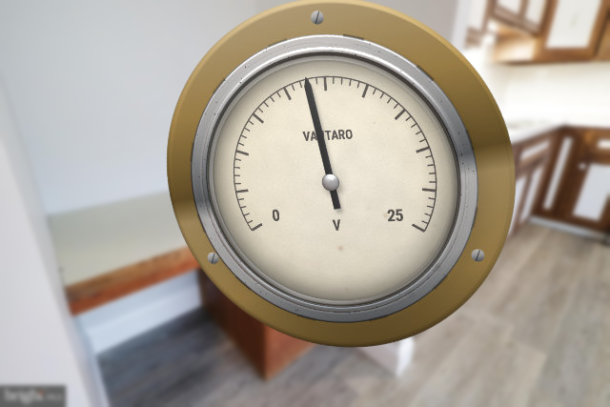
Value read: 11.5 V
